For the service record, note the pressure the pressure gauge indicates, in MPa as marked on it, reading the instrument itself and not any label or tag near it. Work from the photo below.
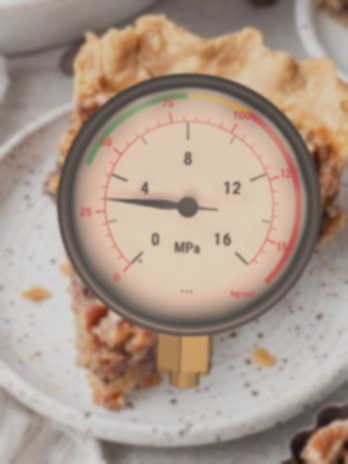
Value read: 3 MPa
